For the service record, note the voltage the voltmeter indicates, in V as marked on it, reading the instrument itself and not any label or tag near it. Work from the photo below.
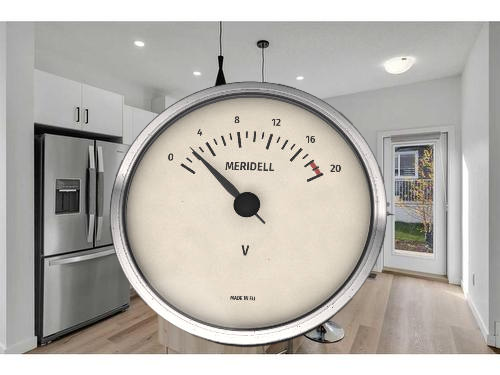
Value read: 2 V
